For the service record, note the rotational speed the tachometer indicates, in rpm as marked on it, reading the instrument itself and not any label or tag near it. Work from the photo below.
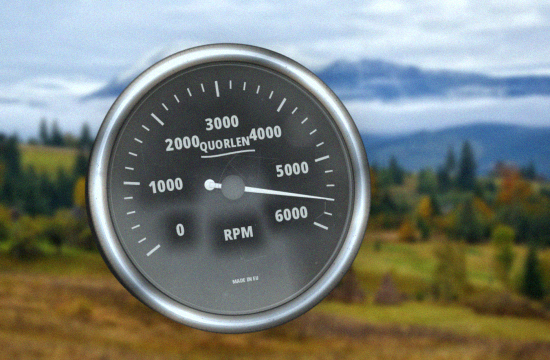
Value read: 5600 rpm
